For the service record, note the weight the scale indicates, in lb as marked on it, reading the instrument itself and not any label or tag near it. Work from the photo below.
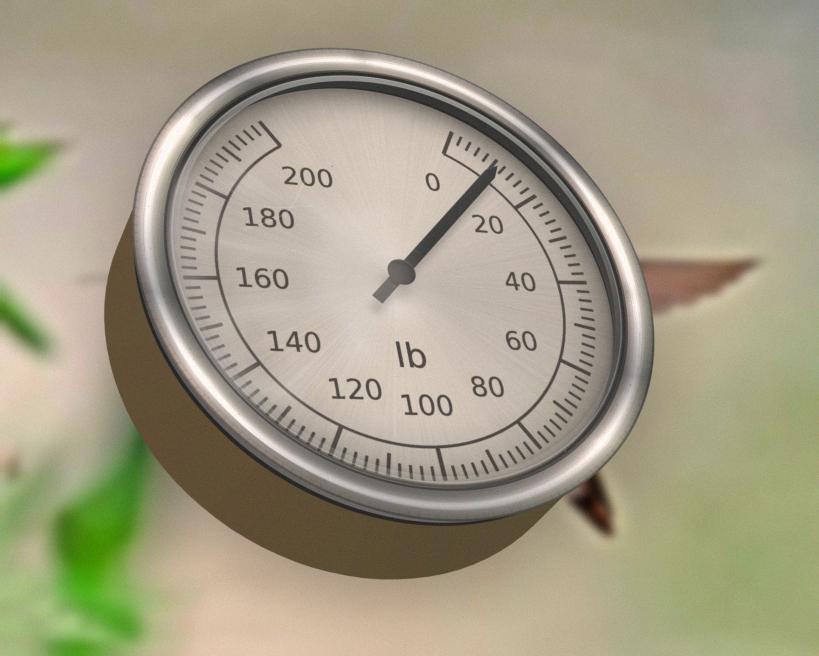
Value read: 11 lb
